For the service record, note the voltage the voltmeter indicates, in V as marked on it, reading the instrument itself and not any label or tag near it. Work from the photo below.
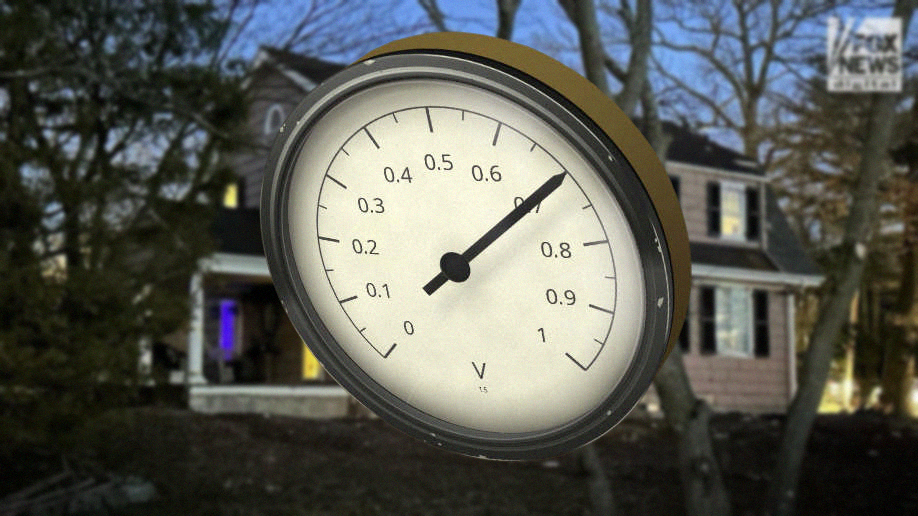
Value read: 0.7 V
